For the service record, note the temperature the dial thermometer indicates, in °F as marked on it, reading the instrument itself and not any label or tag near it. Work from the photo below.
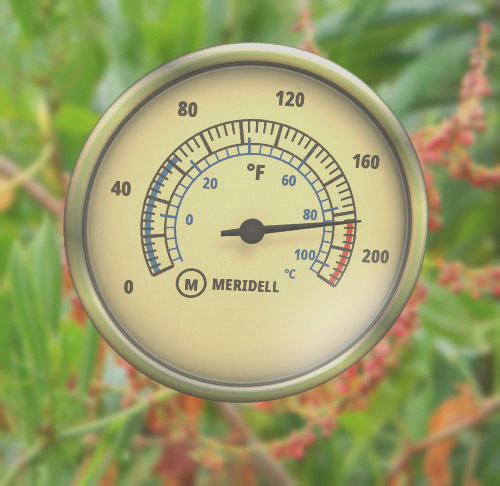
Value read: 184 °F
